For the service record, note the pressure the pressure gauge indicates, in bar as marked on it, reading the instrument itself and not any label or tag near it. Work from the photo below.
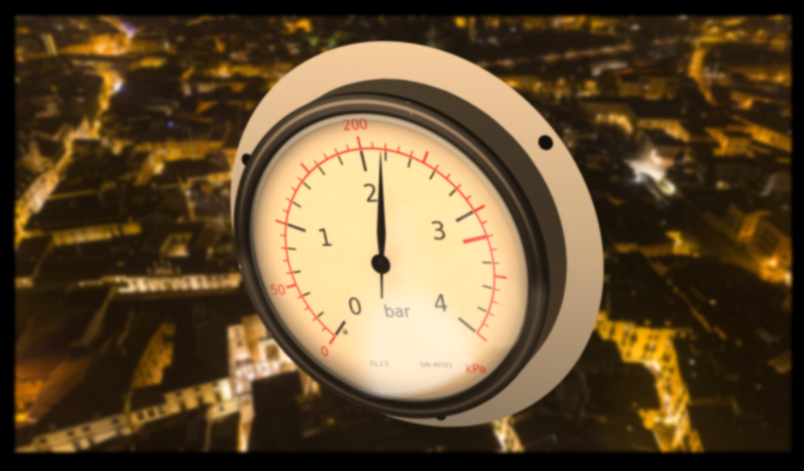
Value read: 2.2 bar
